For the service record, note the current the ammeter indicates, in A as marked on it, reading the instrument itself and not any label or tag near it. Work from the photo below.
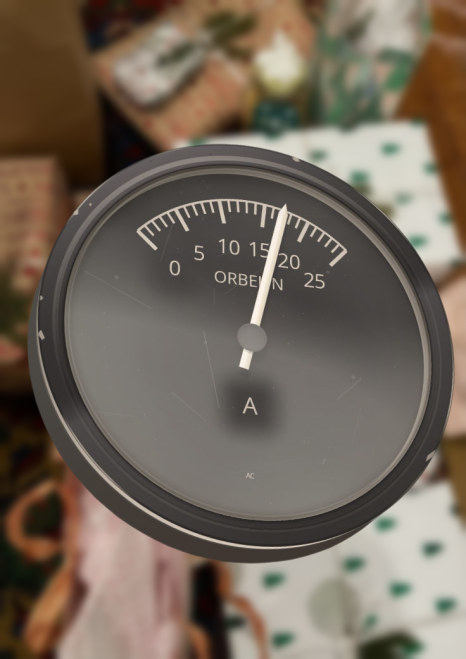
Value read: 17 A
